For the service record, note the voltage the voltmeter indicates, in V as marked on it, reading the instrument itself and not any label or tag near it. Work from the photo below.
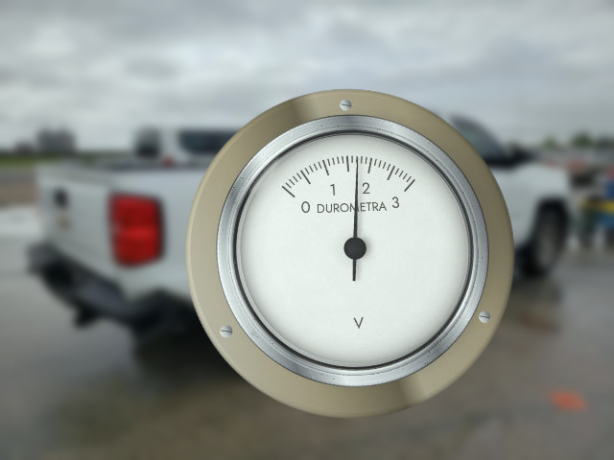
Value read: 1.7 V
